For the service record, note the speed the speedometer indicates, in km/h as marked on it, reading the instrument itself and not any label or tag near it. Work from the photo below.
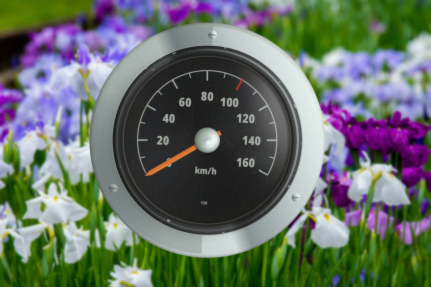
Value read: 0 km/h
